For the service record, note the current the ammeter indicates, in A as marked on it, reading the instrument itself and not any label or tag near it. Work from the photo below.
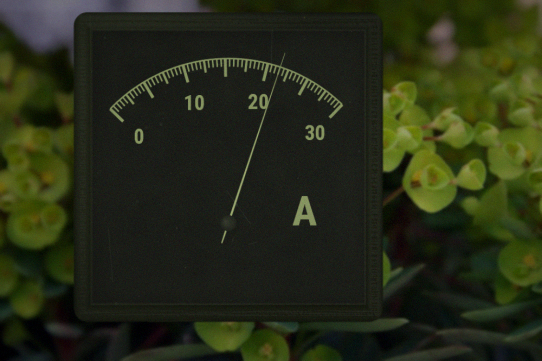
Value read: 21.5 A
